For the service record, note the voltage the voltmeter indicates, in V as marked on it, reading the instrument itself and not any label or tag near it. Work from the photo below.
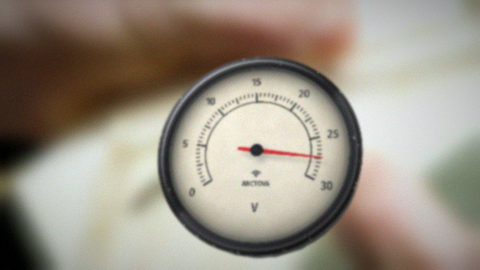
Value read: 27.5 V
